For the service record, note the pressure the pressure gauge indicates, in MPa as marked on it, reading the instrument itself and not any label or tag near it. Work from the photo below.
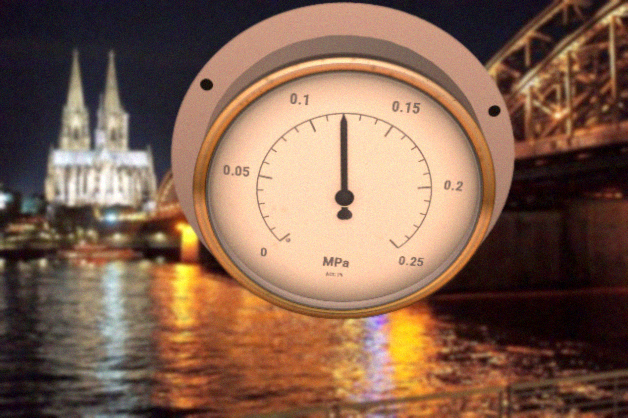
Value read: 0.12 MPa
